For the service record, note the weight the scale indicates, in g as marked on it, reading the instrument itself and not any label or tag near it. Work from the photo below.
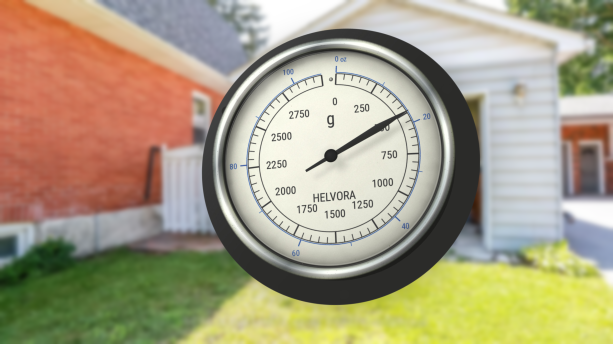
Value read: 500 g
